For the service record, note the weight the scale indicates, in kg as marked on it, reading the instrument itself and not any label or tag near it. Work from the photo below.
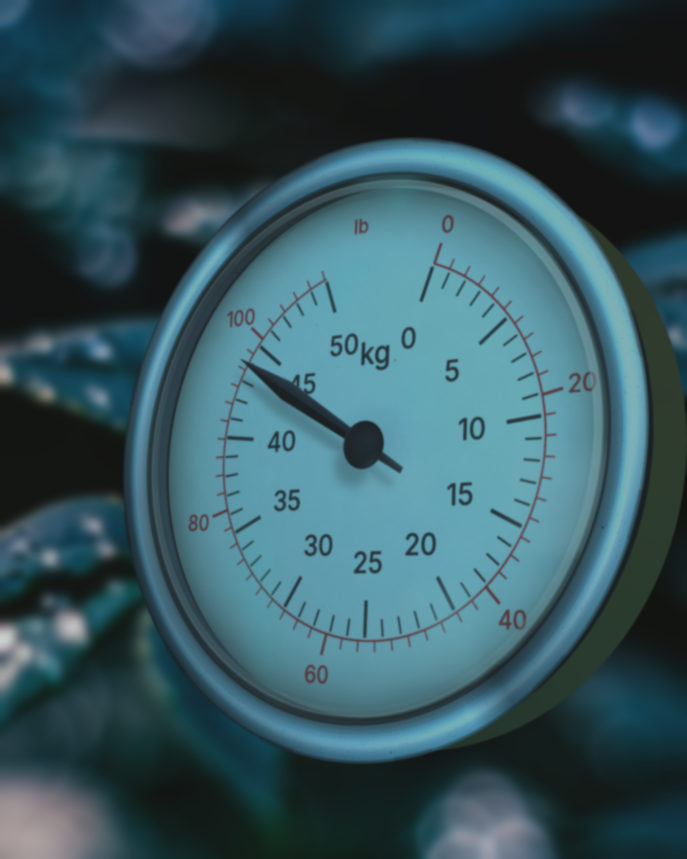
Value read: 44 kg
